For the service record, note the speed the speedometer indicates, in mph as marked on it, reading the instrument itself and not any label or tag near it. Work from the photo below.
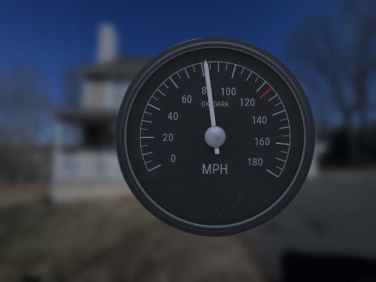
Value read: 82.5 mph
